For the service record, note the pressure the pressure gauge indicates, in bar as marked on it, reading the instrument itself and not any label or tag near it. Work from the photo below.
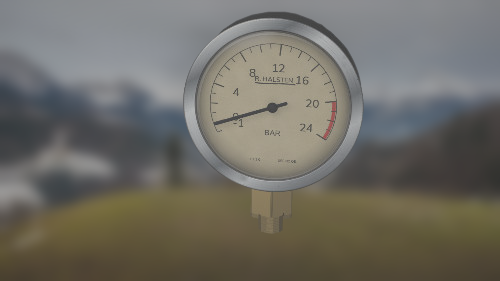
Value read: 0 bar
